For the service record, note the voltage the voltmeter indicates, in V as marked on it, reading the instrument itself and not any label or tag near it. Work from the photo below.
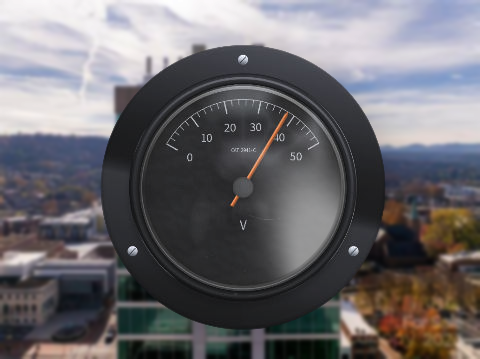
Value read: 38 V
